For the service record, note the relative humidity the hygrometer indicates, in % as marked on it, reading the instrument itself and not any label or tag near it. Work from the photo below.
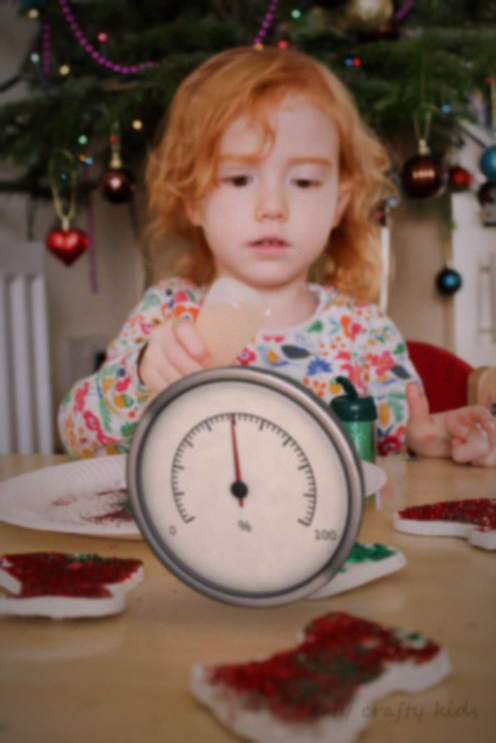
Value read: 50 %
